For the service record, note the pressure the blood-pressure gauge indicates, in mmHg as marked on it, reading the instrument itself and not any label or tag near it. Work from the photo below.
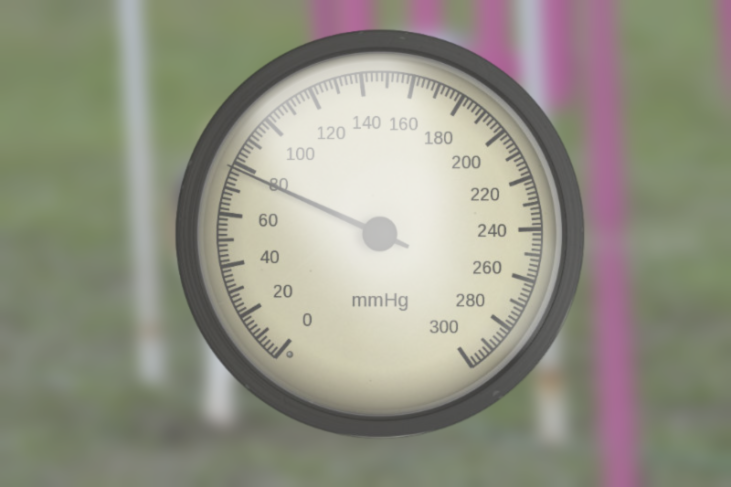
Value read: 78 mmHg
